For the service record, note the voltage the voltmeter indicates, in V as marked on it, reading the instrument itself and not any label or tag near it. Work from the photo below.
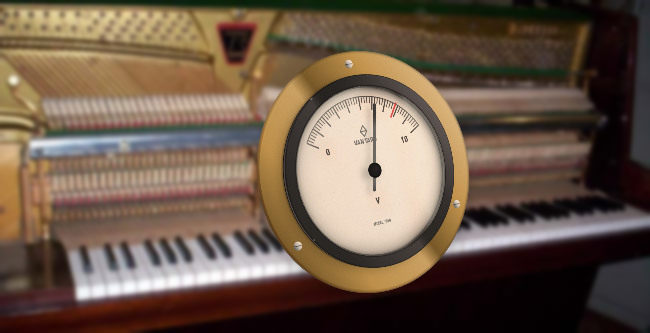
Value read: 6 V
